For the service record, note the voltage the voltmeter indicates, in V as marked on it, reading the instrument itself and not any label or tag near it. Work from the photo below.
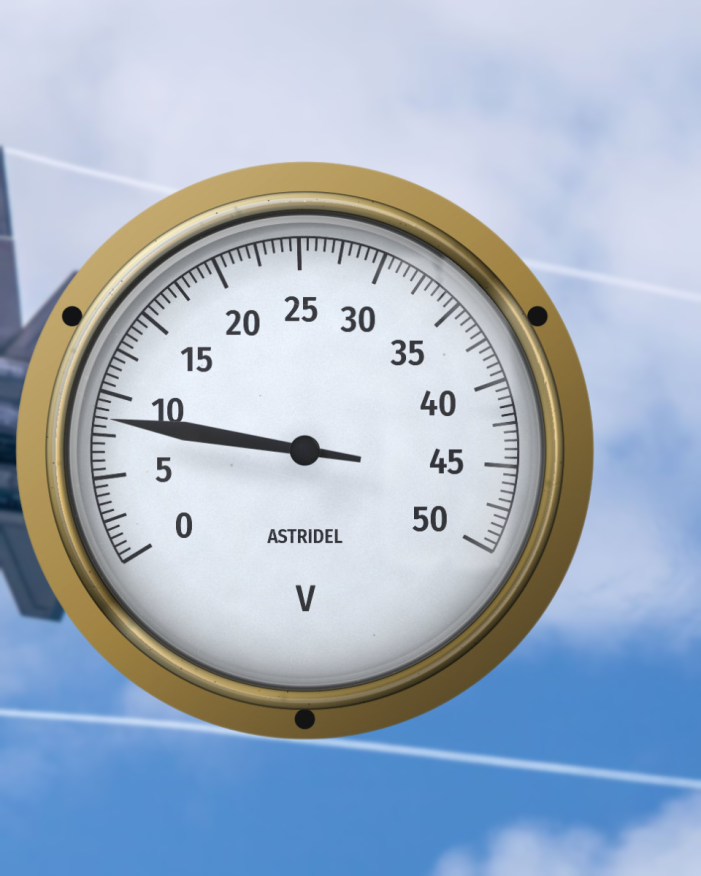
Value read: 8.5 V
